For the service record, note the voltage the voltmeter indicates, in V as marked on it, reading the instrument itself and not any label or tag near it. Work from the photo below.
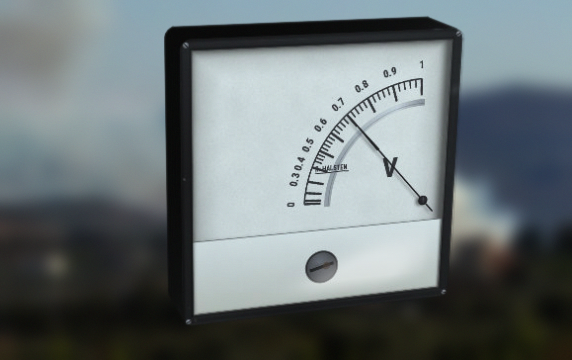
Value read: 0.7 V
